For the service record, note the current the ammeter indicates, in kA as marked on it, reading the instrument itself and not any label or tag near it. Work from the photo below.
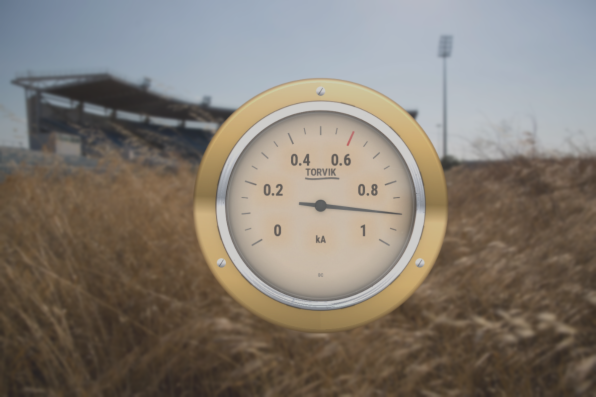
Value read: 0.9 kA
